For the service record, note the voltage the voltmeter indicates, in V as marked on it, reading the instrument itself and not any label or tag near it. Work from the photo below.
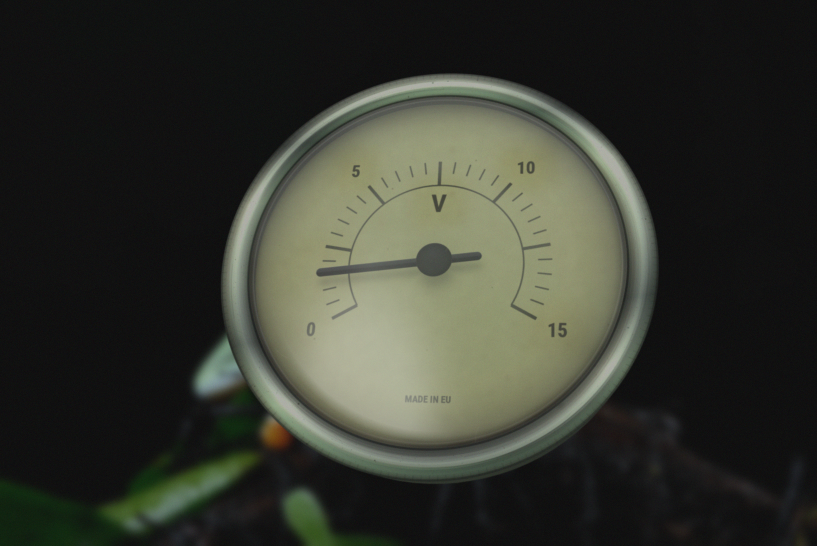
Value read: 1.5 V
